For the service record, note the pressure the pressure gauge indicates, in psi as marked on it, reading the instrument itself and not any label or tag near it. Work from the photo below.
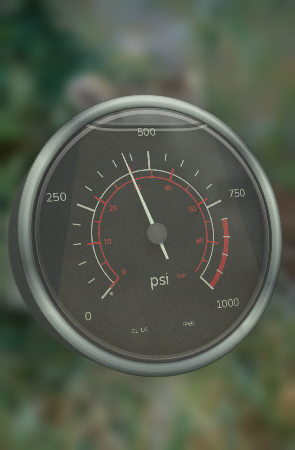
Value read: 425 psi
